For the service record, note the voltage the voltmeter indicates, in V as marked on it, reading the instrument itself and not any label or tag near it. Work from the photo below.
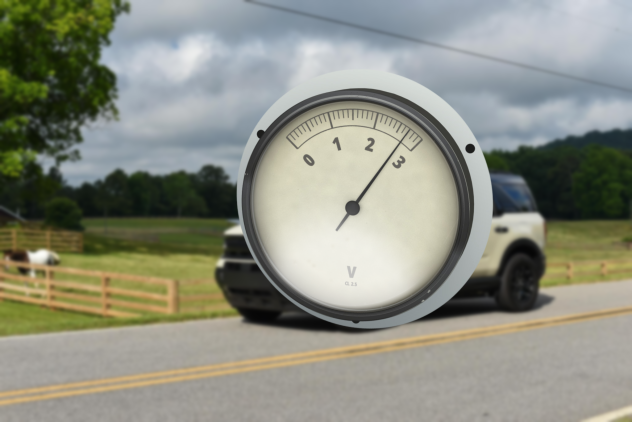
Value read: 2.7 V
